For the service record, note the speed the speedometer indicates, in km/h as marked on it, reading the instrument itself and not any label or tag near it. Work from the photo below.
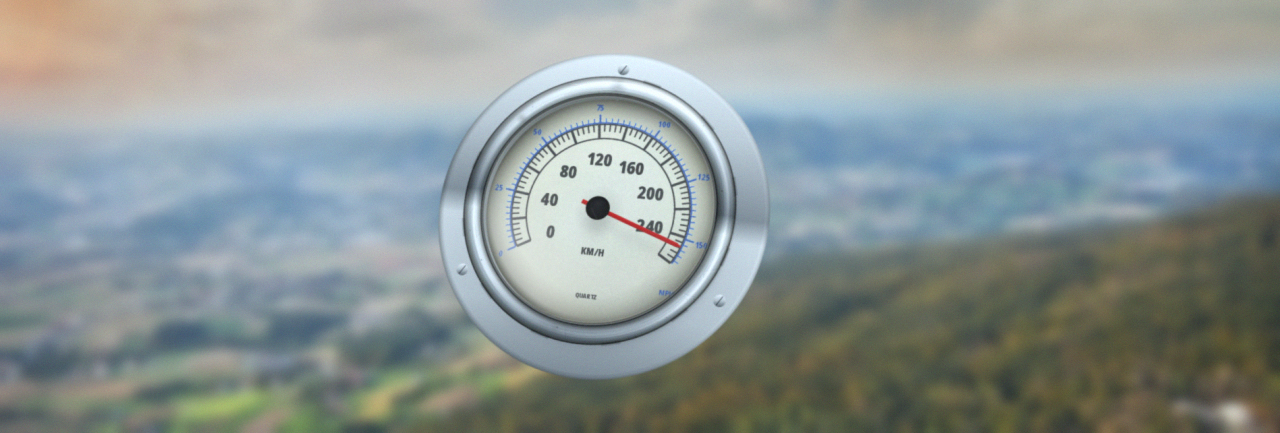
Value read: 248 km/h
